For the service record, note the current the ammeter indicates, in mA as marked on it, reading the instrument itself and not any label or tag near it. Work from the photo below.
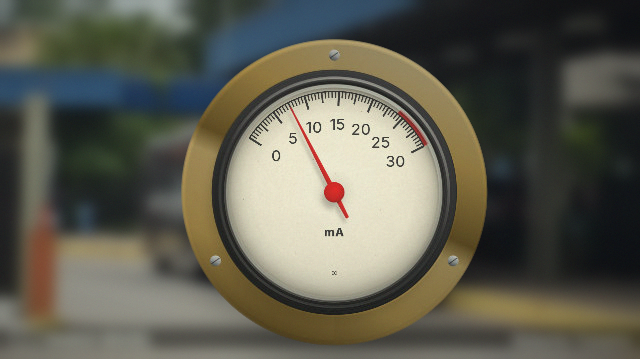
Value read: 7.5 mA
